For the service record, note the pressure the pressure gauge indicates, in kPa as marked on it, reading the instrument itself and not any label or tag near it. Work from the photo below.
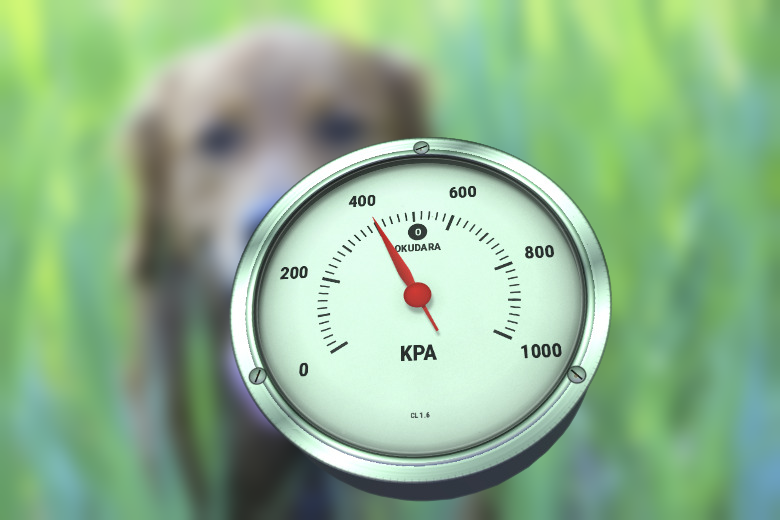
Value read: 400 kPa
